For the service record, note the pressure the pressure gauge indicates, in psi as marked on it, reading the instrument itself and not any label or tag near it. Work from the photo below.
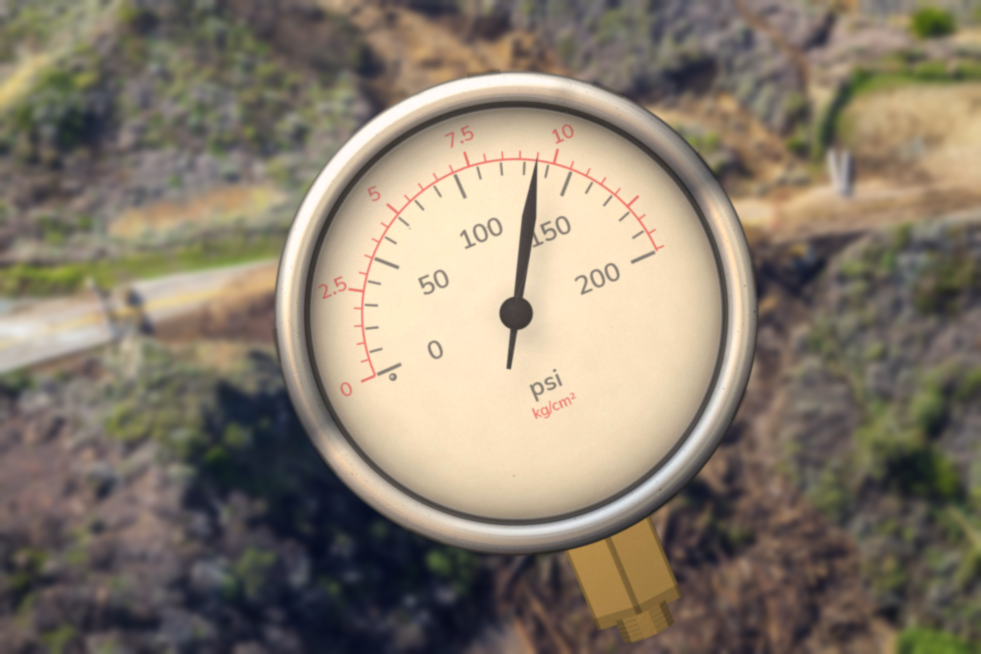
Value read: 135 psi
